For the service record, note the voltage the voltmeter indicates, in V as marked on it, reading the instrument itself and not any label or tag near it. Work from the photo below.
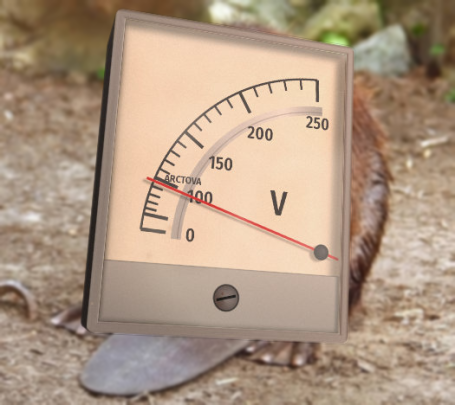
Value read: 95 V
